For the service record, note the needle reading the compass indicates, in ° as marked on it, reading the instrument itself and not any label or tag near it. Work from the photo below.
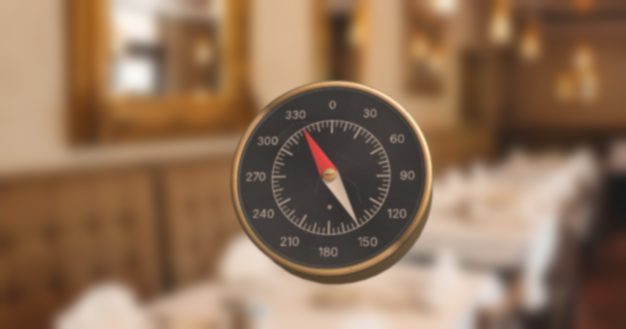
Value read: 330 °
